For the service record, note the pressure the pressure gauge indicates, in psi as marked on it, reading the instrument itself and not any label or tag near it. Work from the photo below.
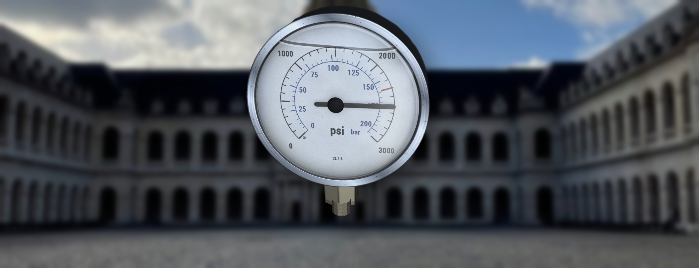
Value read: 2500 psi
